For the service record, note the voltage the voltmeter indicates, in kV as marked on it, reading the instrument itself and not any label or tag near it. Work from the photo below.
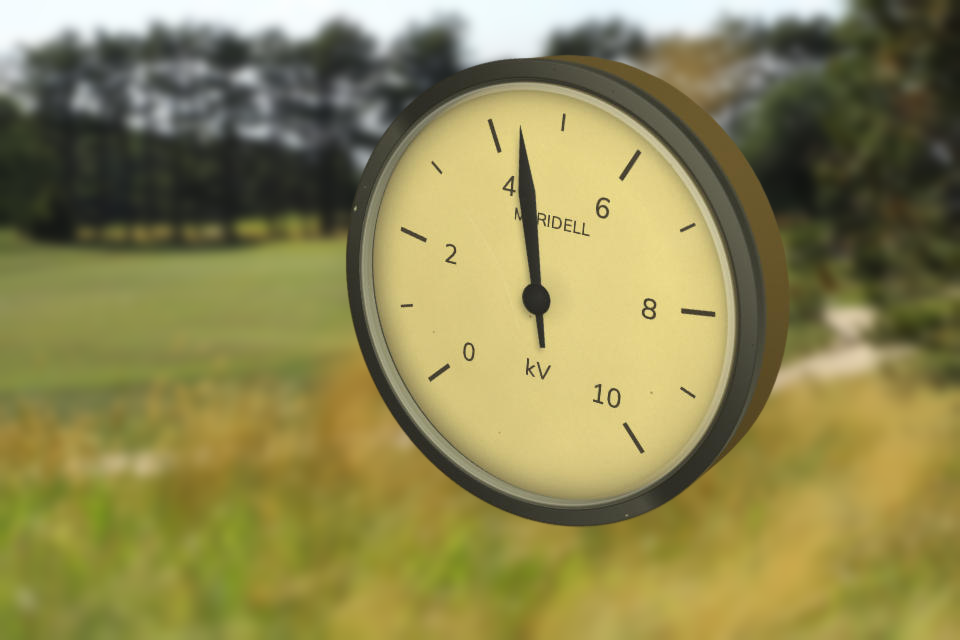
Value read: 4.5 kV
